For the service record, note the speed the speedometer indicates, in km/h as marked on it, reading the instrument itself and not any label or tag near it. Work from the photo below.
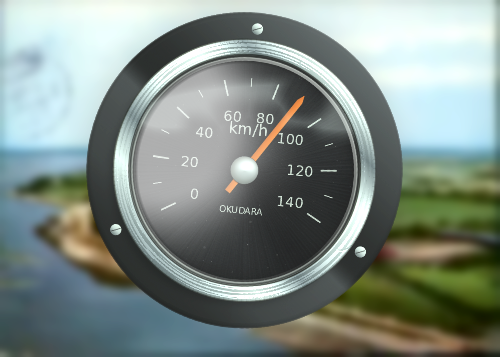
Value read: 90 km/h
